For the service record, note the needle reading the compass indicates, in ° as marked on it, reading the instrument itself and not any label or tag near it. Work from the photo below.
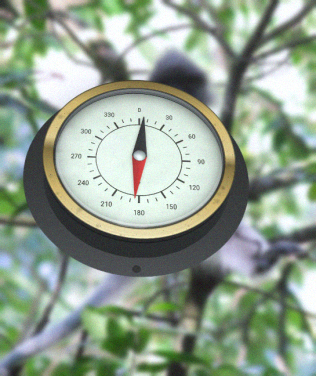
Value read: 185 °
